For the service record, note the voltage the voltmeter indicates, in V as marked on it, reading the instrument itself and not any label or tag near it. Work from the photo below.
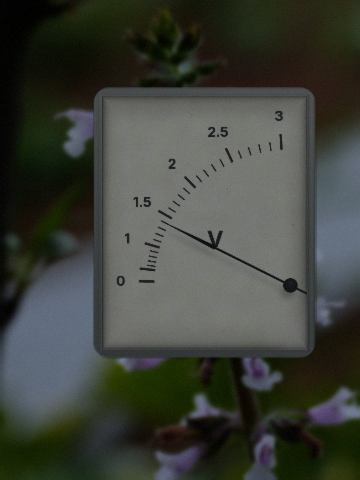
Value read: 1.4 V
